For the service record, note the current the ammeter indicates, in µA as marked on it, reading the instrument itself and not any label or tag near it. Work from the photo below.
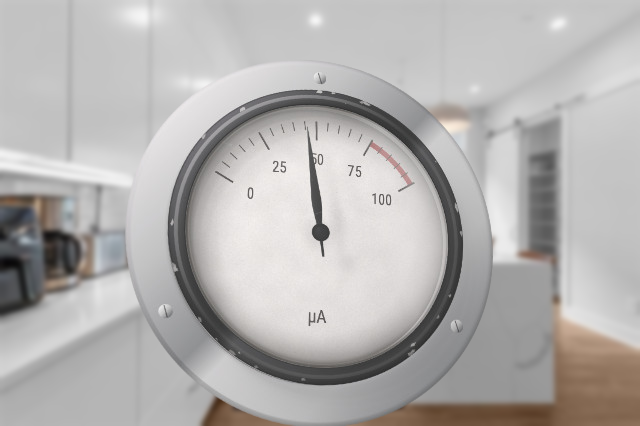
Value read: 45 µA
